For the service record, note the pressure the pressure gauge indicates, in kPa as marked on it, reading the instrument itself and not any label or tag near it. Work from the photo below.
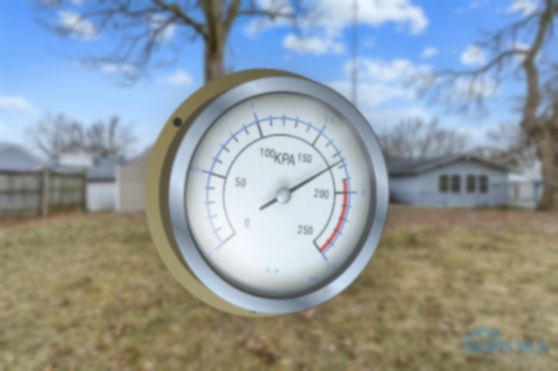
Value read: 175 kPa
